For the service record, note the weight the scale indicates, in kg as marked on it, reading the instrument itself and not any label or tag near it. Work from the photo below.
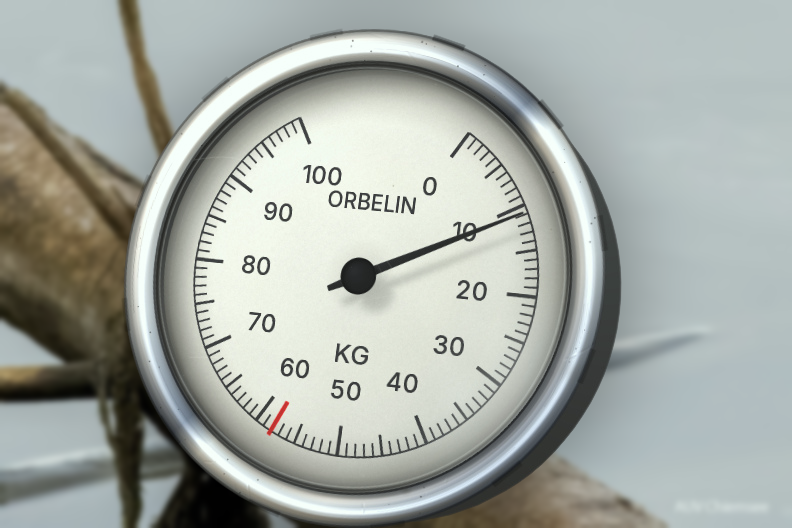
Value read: 11 kg
